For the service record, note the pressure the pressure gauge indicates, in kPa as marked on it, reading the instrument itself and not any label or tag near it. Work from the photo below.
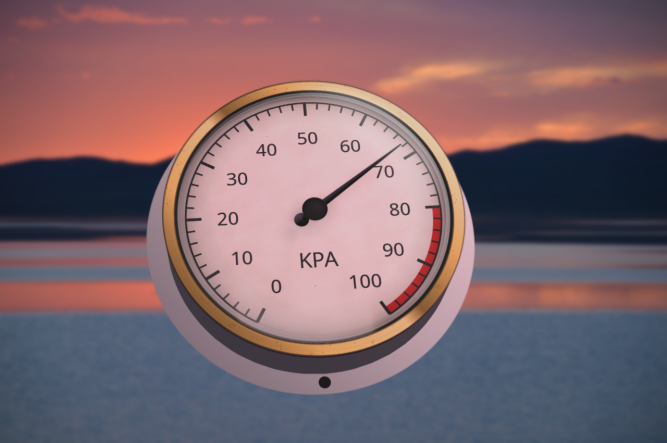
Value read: 68 kPa
